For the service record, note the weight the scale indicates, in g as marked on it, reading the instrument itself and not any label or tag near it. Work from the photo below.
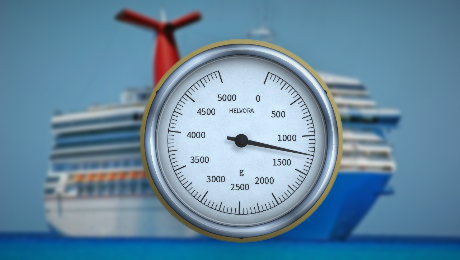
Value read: 1250 g
